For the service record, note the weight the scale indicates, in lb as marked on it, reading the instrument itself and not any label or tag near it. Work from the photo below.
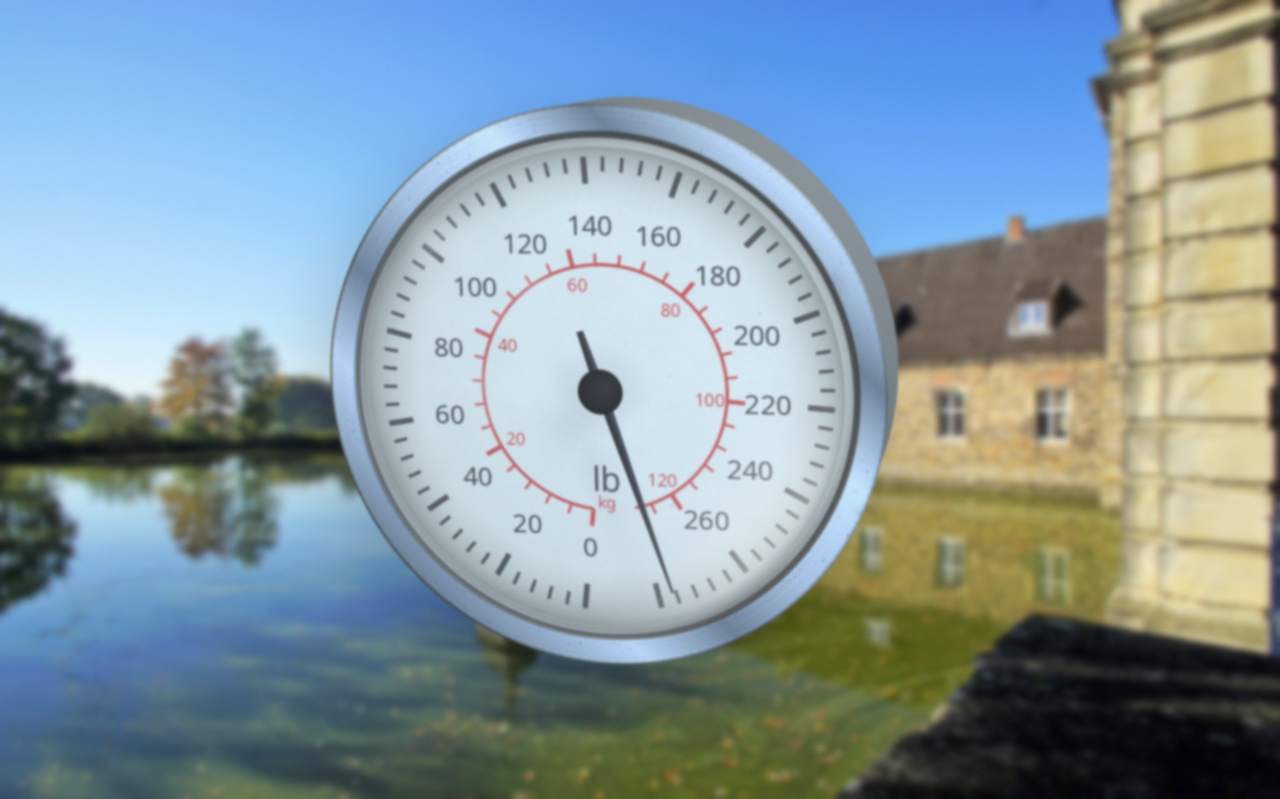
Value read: 276 lb
